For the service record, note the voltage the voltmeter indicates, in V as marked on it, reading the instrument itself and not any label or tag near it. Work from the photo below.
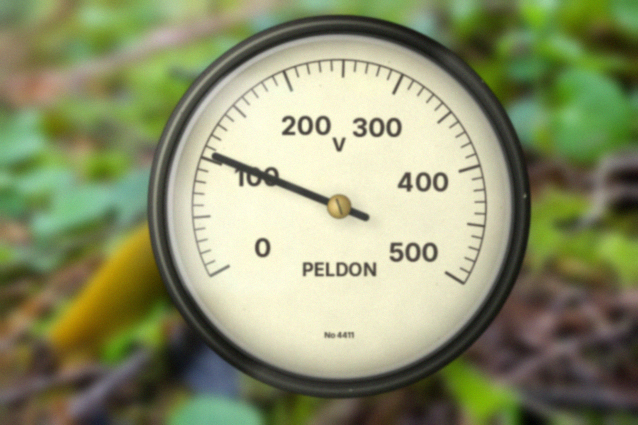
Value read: 105 V
